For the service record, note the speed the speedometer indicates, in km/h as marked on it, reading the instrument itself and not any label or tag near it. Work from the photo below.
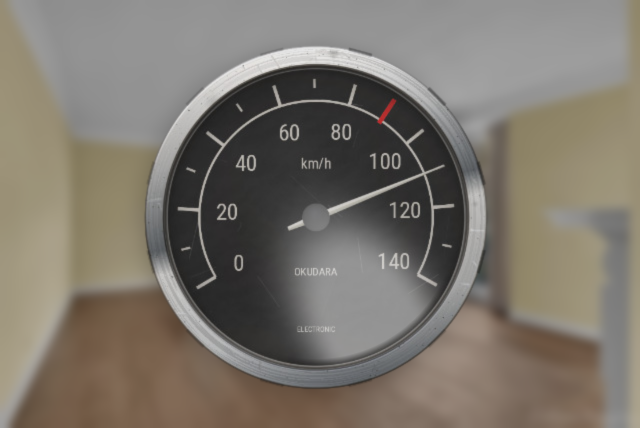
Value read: 110 km/h
